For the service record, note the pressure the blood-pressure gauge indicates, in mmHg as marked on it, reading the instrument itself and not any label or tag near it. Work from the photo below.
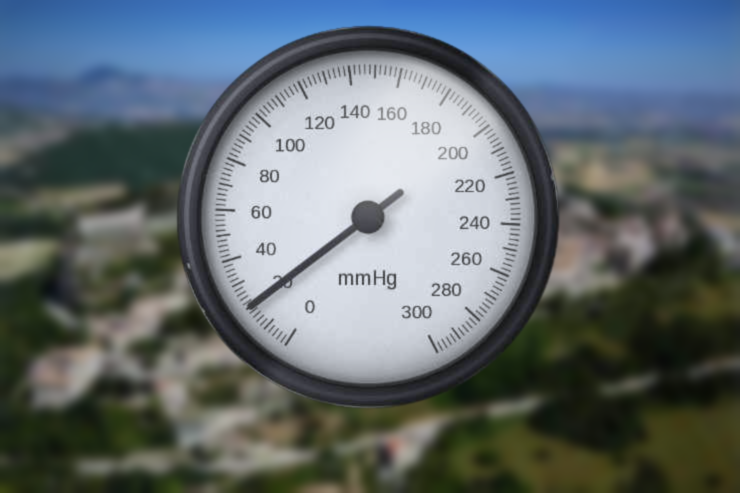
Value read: 20 mmHg
